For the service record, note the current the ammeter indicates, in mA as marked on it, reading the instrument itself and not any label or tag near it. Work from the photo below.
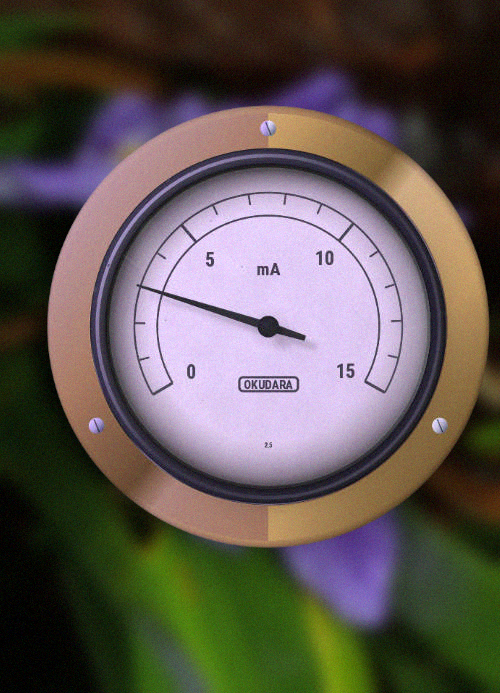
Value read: 3 mA
